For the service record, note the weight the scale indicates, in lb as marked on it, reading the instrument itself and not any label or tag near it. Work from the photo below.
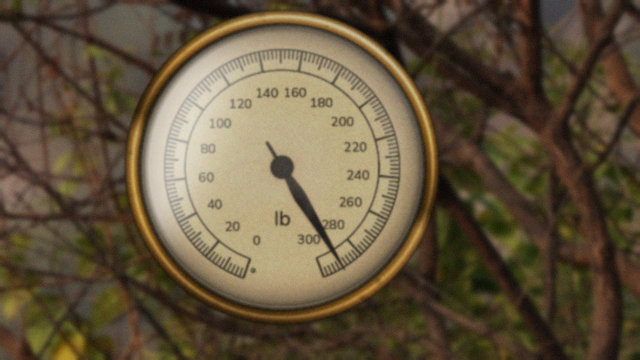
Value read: 290 lb
